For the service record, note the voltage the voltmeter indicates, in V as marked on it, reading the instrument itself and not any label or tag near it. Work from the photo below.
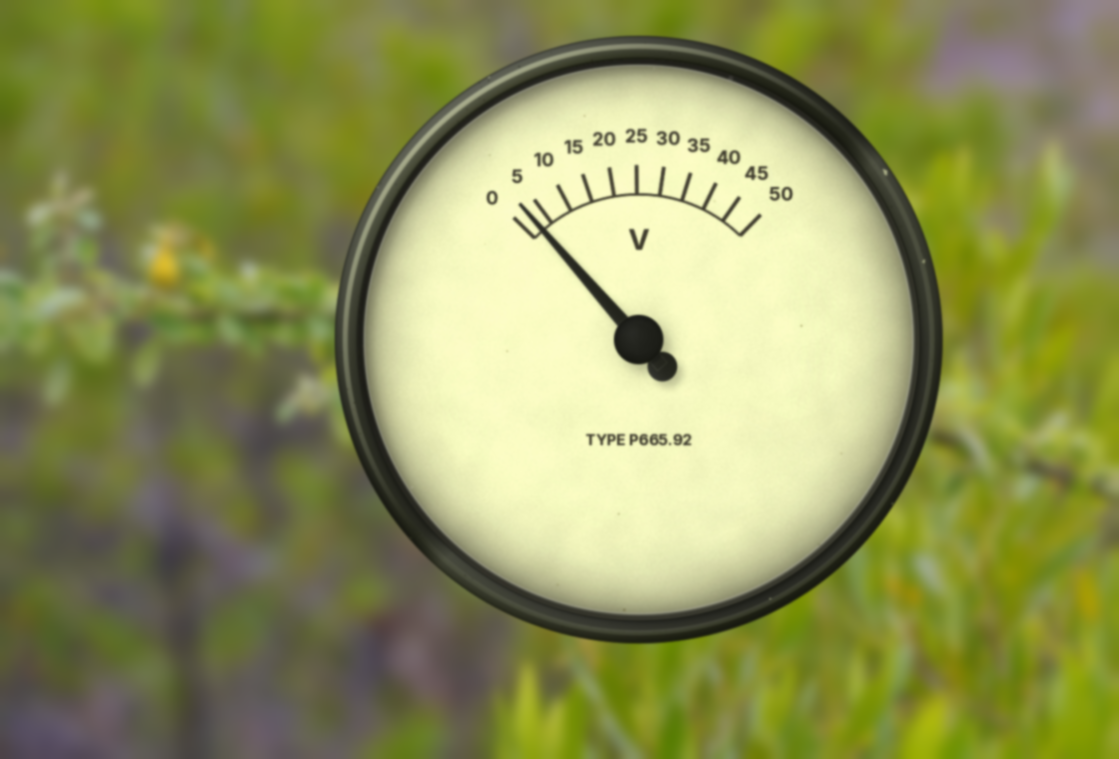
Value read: 2.5 V
